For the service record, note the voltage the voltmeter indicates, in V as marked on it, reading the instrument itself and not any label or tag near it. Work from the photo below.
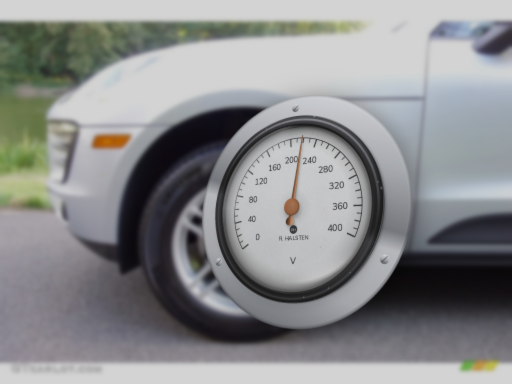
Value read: 220 V
